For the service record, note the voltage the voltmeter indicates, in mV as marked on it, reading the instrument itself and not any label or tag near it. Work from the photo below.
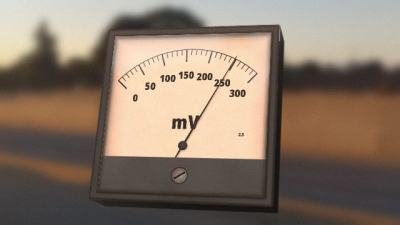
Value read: 250 mV
